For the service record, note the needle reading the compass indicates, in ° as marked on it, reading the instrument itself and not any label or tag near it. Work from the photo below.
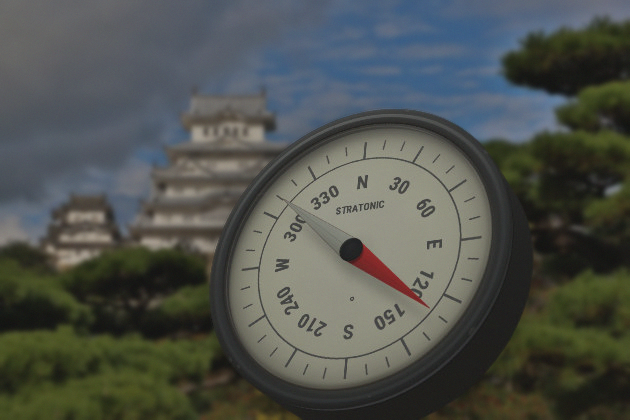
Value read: 130 °
